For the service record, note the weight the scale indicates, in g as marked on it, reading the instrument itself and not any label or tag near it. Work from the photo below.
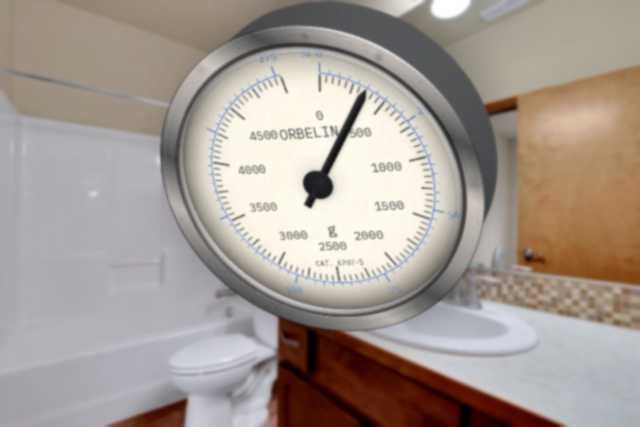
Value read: 350 g
